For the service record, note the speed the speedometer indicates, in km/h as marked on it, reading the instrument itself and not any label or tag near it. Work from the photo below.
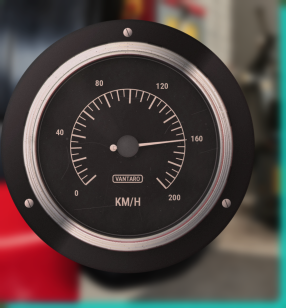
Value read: 160 km/h
